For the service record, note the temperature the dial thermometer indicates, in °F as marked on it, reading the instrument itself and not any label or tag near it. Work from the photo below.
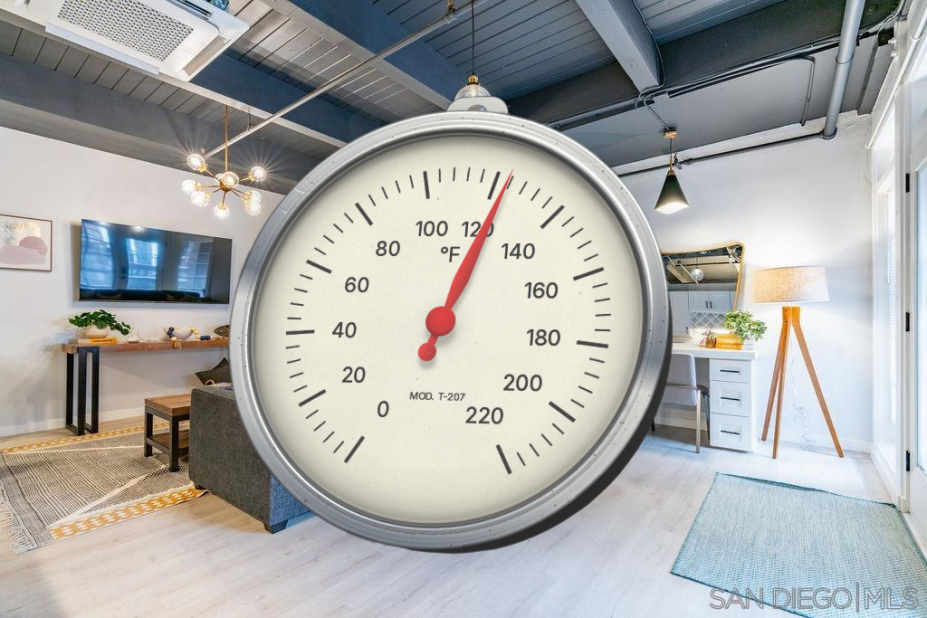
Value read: 124 °F
